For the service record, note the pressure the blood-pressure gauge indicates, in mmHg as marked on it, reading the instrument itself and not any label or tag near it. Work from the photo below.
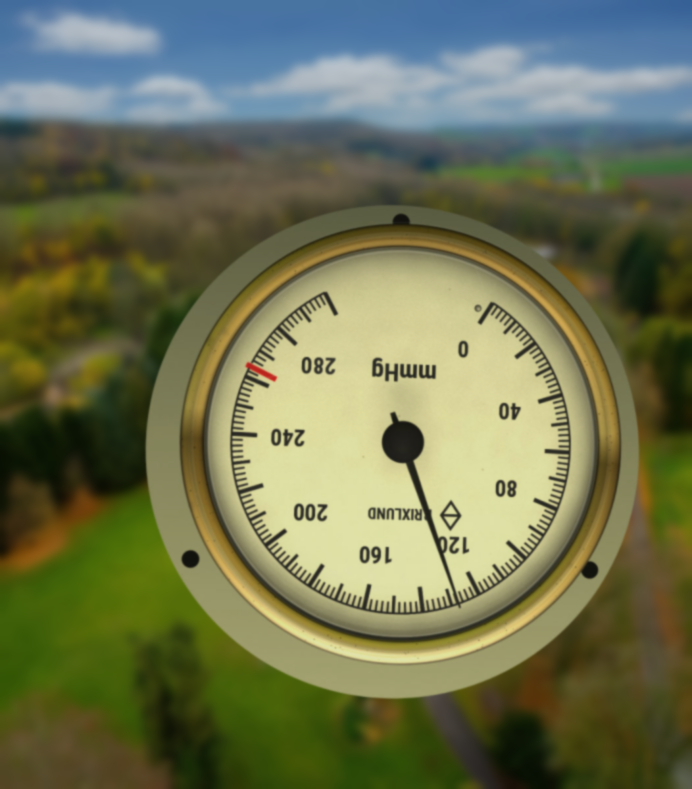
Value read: 128 mmHg
